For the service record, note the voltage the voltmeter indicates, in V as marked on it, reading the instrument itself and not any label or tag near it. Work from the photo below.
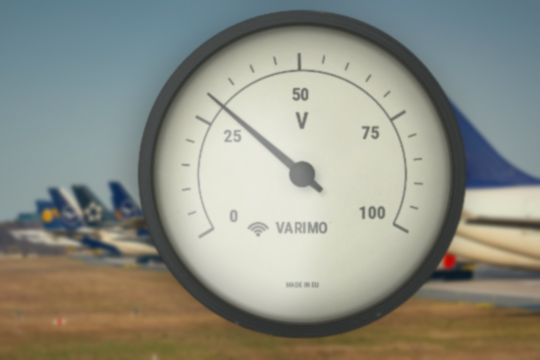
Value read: 30 V
